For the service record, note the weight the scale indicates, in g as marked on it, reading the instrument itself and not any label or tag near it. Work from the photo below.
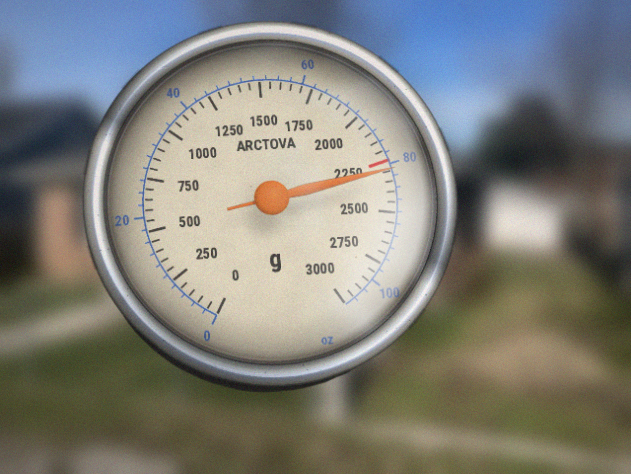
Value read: 2300 g
